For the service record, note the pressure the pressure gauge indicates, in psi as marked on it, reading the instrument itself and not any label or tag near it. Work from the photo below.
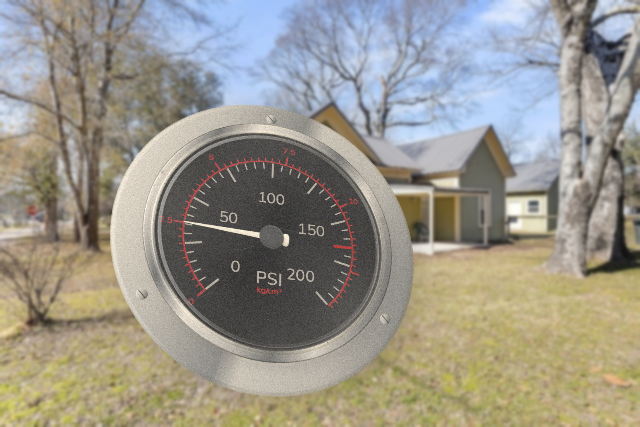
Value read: 35 psi
